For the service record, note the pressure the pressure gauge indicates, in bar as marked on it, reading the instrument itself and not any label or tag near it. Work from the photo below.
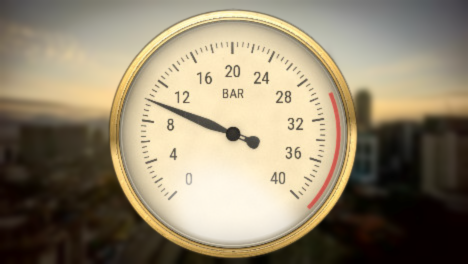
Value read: 10 bar
